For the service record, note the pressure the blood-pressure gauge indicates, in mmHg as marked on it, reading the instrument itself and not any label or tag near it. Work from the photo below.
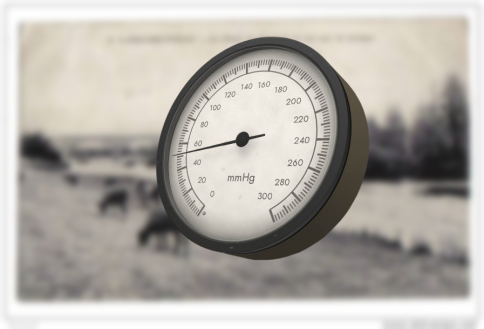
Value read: 50 mmHg
